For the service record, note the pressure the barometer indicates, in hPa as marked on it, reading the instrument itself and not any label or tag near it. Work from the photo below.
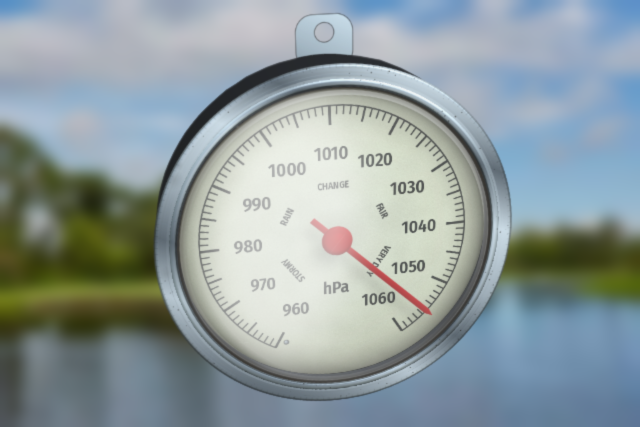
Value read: 1055 hPa
